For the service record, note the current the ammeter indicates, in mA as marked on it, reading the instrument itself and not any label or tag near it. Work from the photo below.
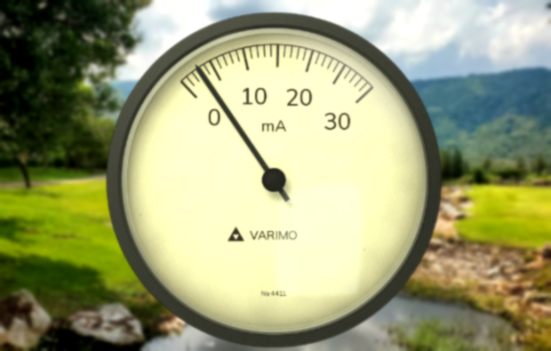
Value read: 3 mA
